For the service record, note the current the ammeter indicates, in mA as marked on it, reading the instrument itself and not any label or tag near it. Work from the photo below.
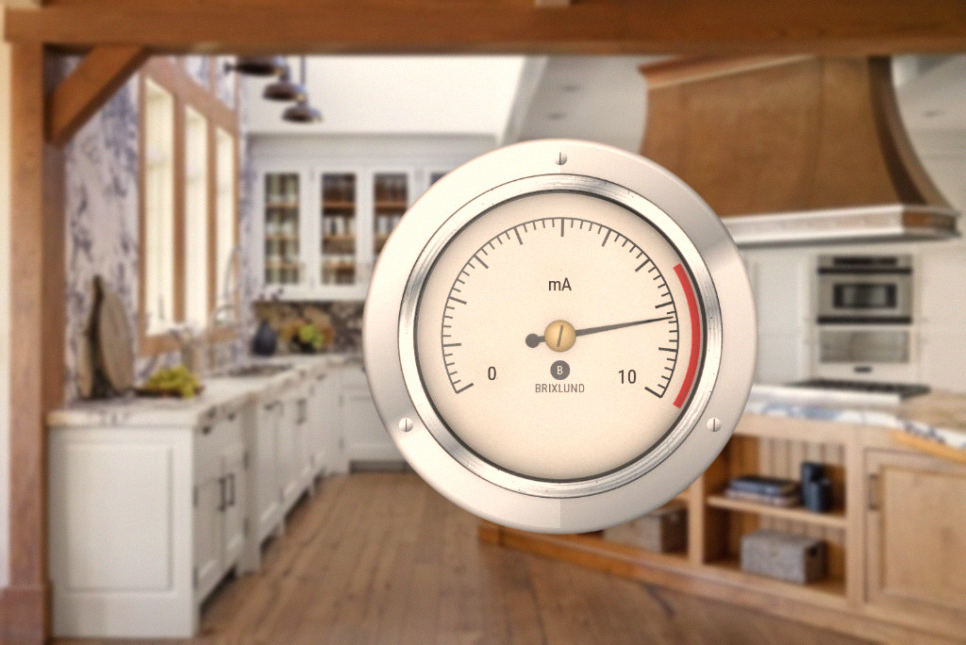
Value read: 8.3 mA
